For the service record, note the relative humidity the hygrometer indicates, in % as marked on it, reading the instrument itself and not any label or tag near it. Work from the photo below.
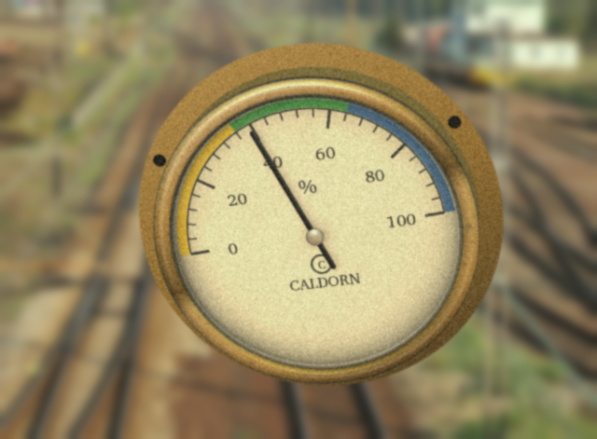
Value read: 40 %
